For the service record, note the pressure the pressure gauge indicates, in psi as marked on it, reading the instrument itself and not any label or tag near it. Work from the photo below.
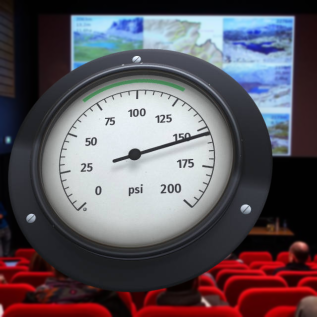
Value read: 155 psi
